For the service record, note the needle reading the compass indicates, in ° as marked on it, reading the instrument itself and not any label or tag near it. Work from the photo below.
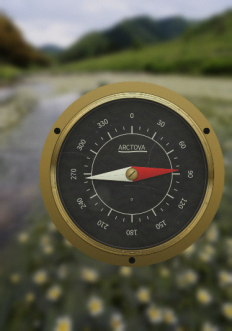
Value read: 85 °
